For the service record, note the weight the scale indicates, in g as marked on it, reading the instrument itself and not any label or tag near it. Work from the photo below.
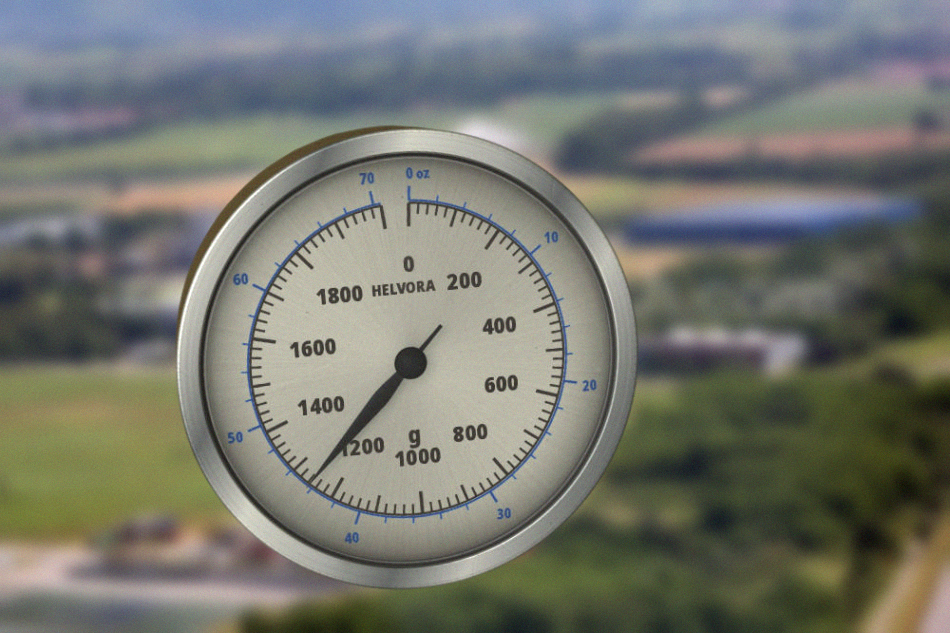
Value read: 1260 g
